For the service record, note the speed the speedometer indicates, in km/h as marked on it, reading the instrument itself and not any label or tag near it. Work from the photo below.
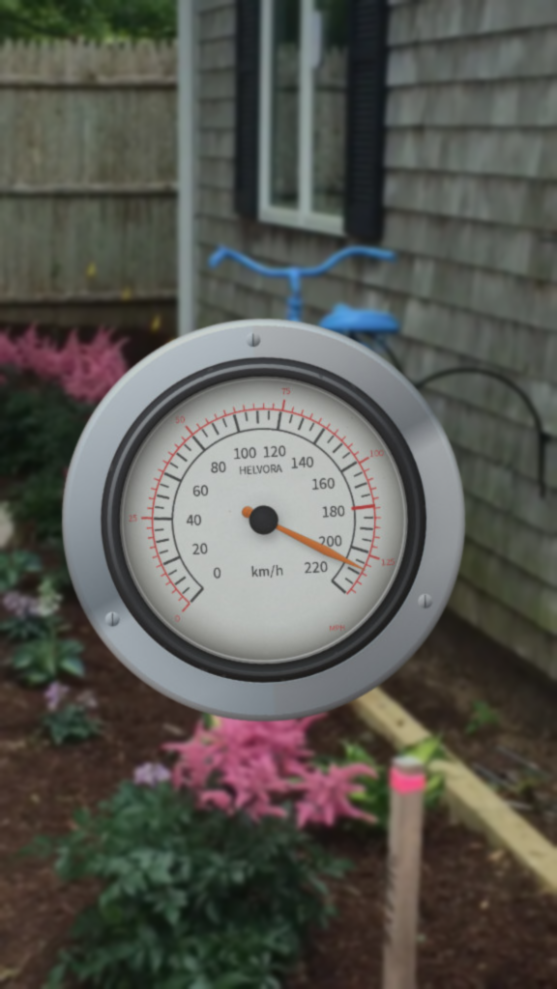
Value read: 207.5 km/h
